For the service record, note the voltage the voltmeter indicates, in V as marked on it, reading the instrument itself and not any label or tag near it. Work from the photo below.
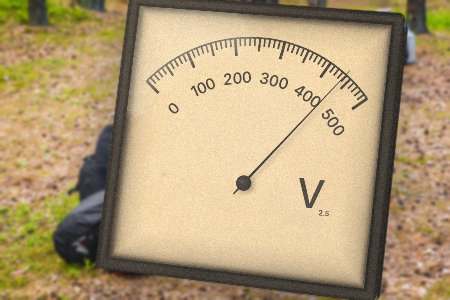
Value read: 440 V
